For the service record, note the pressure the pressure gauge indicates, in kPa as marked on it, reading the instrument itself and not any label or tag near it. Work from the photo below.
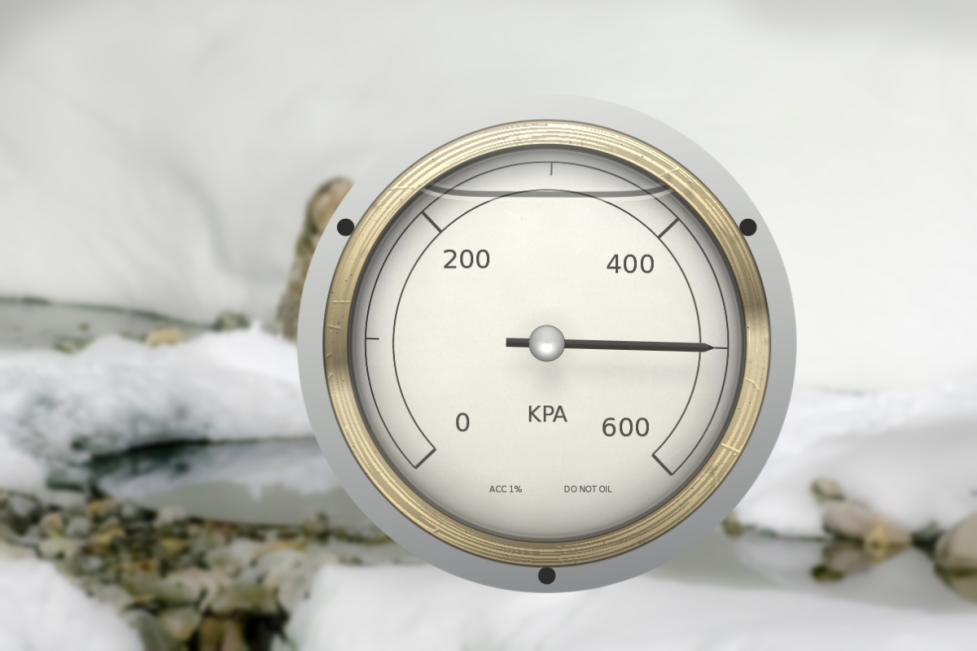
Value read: 500 kPa
